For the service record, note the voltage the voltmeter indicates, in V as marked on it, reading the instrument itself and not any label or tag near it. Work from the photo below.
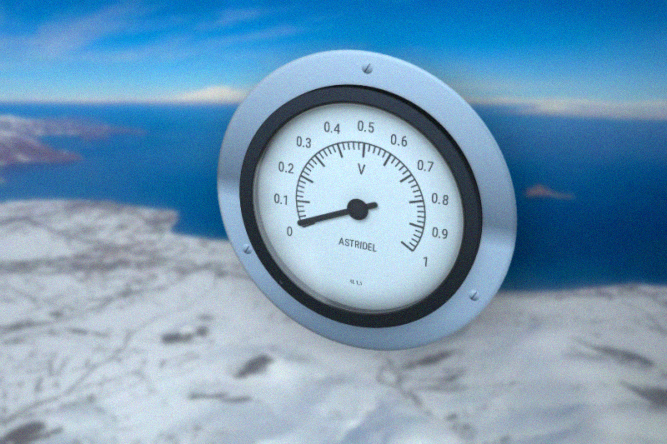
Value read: 0.02 V
